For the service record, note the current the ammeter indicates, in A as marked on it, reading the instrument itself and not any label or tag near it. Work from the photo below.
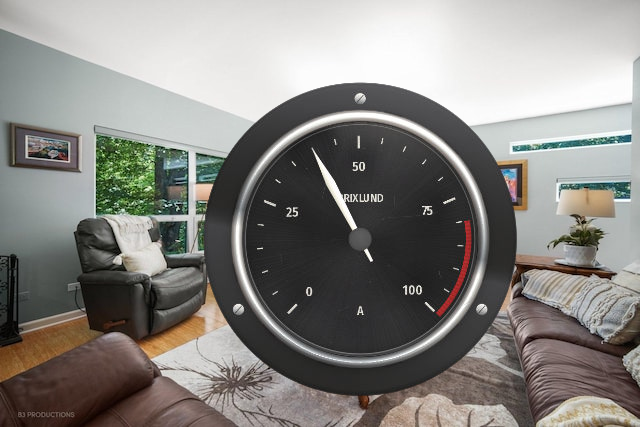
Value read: 40 A
